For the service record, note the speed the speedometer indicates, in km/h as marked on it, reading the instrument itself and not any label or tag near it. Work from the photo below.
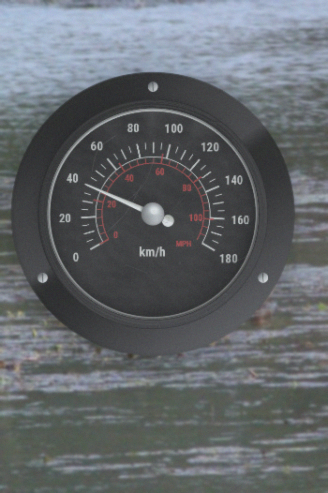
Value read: 40 km/h
